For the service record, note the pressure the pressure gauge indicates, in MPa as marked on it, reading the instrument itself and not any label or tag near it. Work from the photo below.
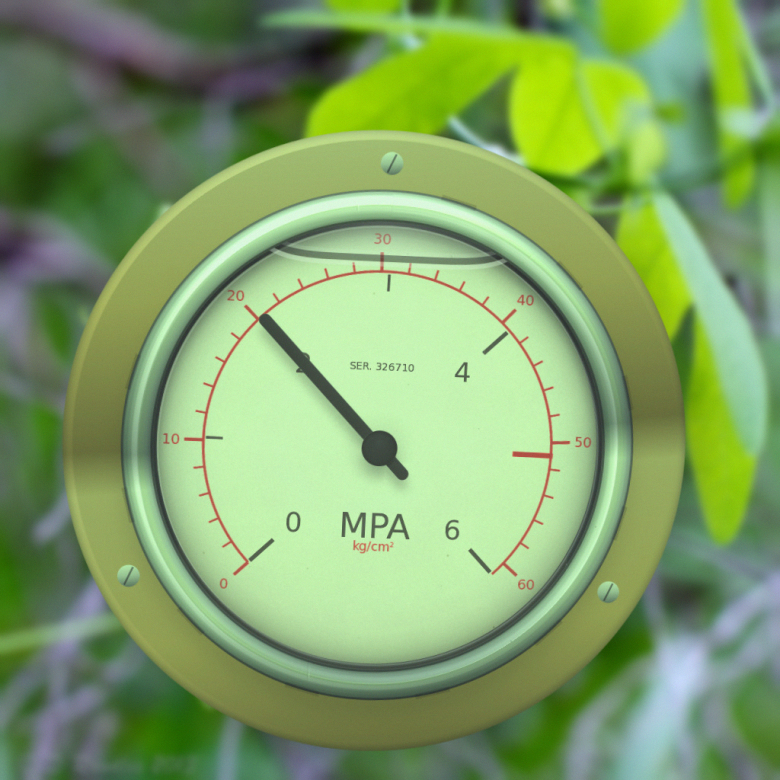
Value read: 2 MPa
